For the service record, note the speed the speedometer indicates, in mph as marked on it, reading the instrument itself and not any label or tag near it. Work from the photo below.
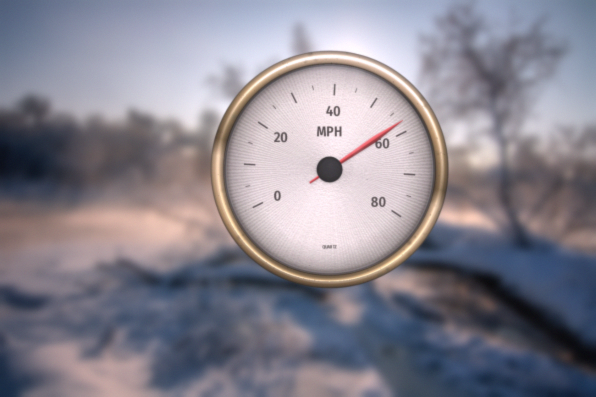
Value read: 57.5 mph
